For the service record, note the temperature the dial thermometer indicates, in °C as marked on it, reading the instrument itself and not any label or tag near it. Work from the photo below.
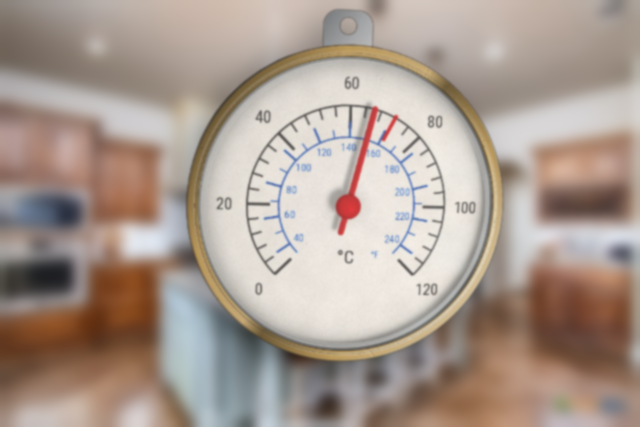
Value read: 66 °C
